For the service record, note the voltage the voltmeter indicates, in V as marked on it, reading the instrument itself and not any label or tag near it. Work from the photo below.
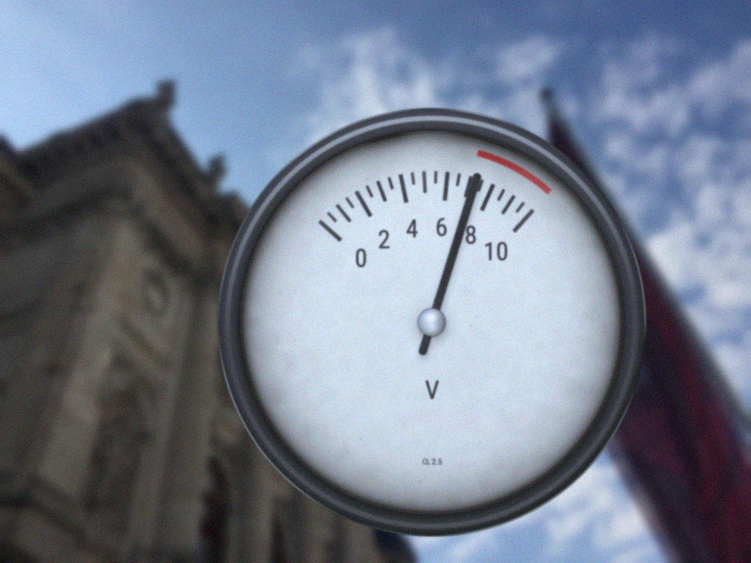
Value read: 7.25 V
